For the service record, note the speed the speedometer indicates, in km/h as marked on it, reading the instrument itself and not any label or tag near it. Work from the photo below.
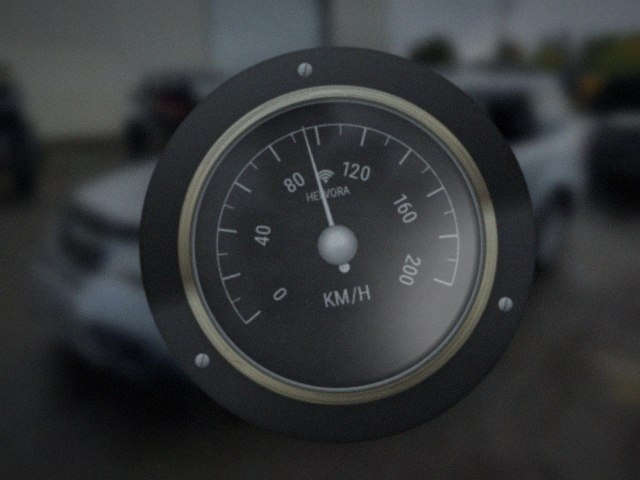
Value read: 95 km/h
